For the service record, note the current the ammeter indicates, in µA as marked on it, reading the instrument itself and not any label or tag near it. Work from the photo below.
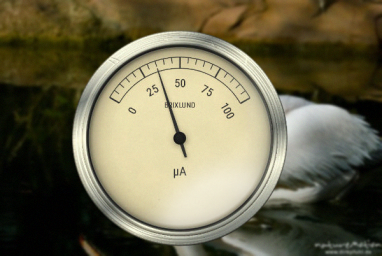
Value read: 35 µA
